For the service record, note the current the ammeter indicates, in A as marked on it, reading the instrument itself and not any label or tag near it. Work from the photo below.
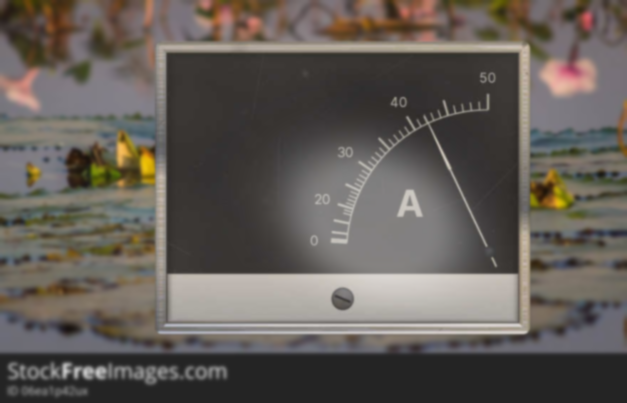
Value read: 42 A
